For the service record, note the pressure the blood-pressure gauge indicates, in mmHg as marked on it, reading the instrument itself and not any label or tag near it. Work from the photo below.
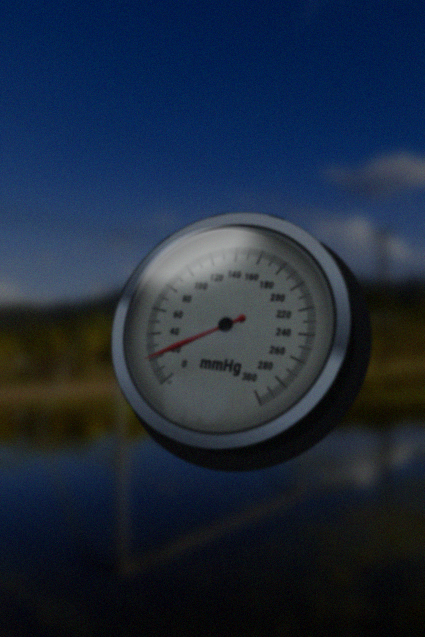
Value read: 20 mmHg
